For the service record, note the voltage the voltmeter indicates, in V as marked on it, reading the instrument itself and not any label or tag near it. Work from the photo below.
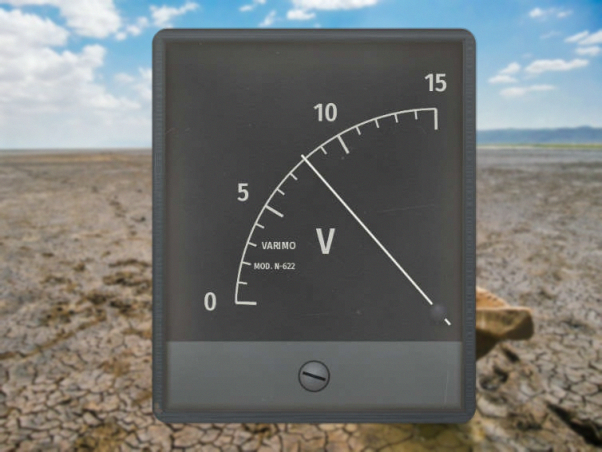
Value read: 8 V
